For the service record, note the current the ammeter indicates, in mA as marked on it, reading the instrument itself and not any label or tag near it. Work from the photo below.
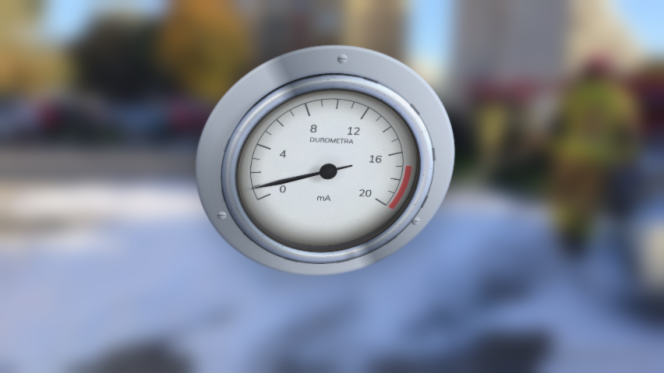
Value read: 1 mA
